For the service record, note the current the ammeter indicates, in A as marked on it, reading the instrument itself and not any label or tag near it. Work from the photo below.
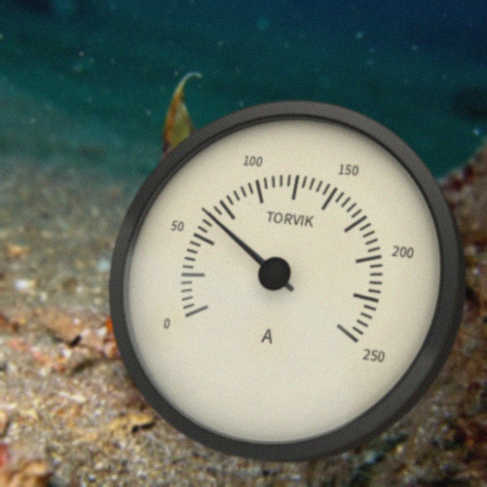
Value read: 65 A
